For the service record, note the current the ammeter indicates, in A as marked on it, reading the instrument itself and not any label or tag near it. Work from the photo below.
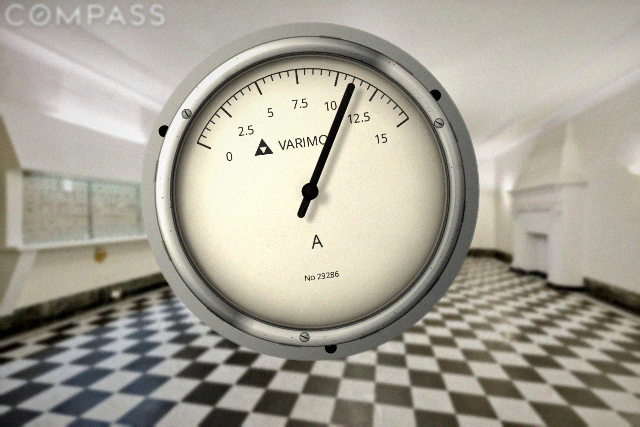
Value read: 11 A
